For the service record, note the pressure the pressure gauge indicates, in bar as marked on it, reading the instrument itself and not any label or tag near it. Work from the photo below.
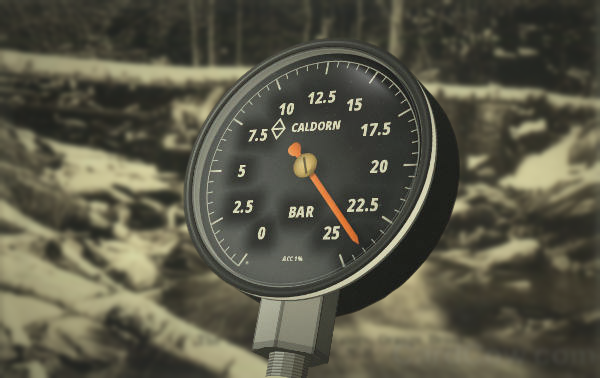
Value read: 24 bar
